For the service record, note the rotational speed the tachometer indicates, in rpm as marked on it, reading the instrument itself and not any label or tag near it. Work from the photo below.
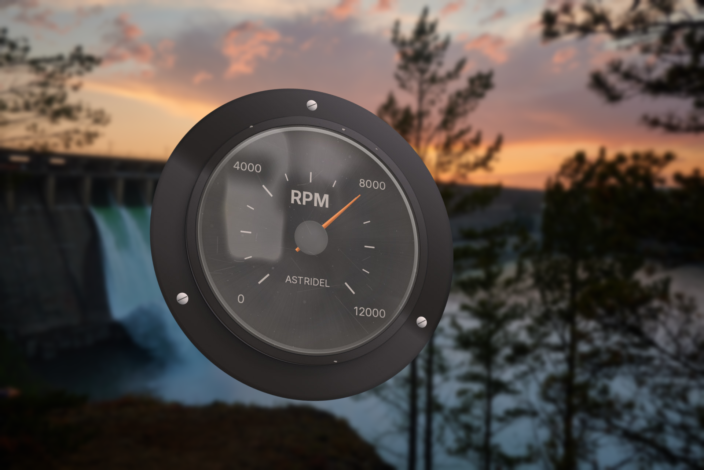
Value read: 8000 rpm
